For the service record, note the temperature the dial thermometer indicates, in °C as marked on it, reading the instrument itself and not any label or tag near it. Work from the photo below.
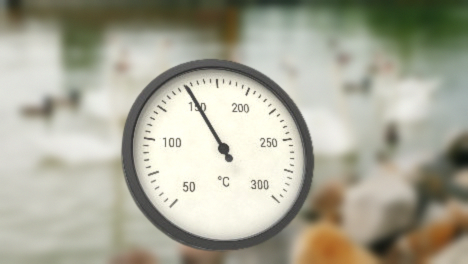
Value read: 150 °C
